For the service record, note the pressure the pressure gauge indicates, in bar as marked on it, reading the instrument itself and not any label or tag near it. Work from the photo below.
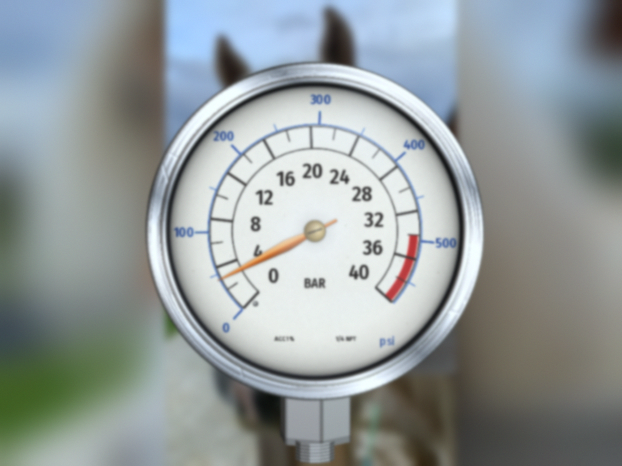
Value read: 3 bar
